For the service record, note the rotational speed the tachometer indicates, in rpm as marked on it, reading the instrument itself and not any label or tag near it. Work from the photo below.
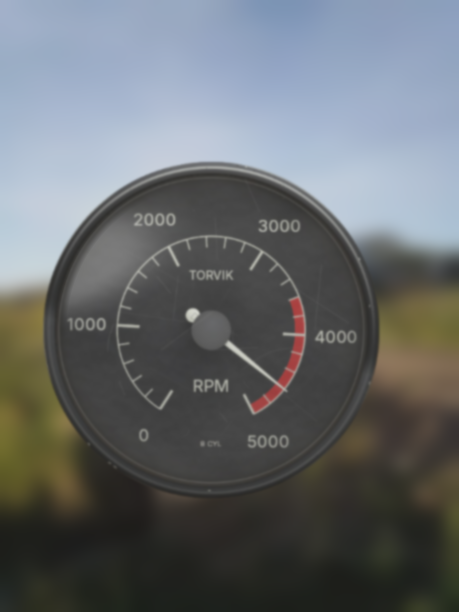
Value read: 4600 rpm
